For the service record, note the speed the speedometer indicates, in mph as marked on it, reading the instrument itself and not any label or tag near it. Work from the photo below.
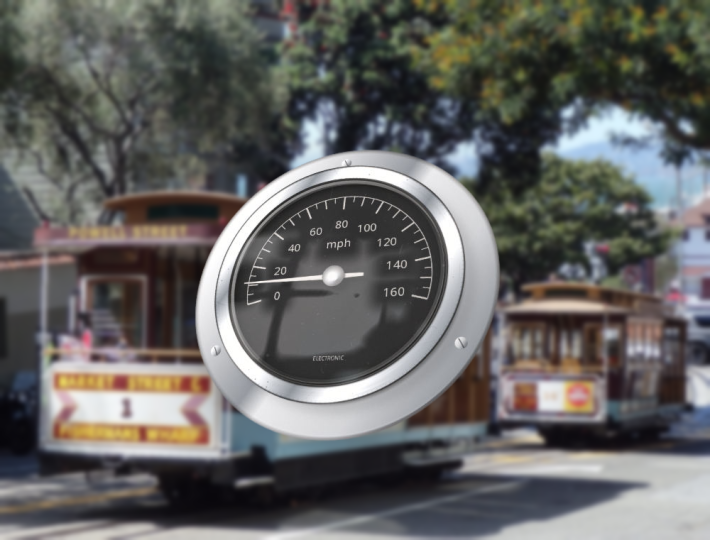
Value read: 10 mph
